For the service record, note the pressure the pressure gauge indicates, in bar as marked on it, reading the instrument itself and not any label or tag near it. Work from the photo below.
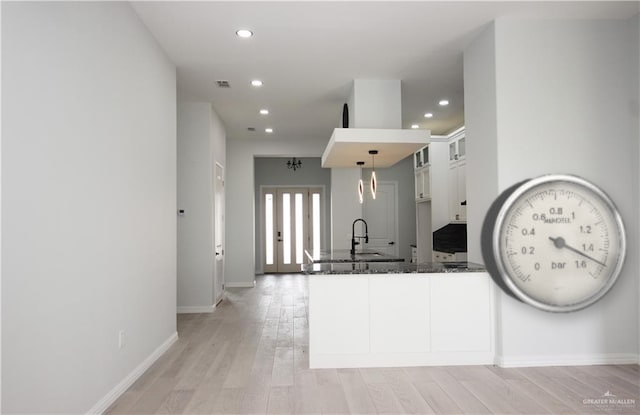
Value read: 1.5 bar
